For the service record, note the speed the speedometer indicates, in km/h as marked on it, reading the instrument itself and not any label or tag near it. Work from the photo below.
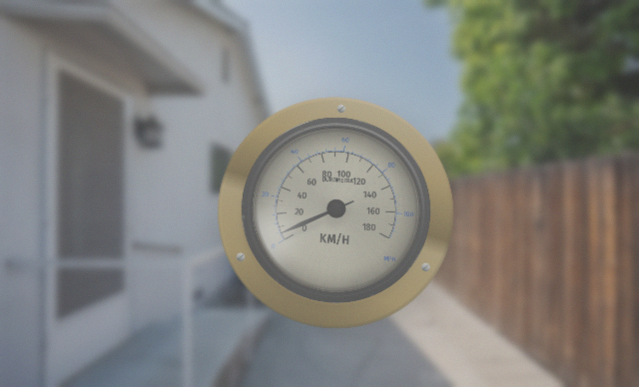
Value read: 5 km/h
